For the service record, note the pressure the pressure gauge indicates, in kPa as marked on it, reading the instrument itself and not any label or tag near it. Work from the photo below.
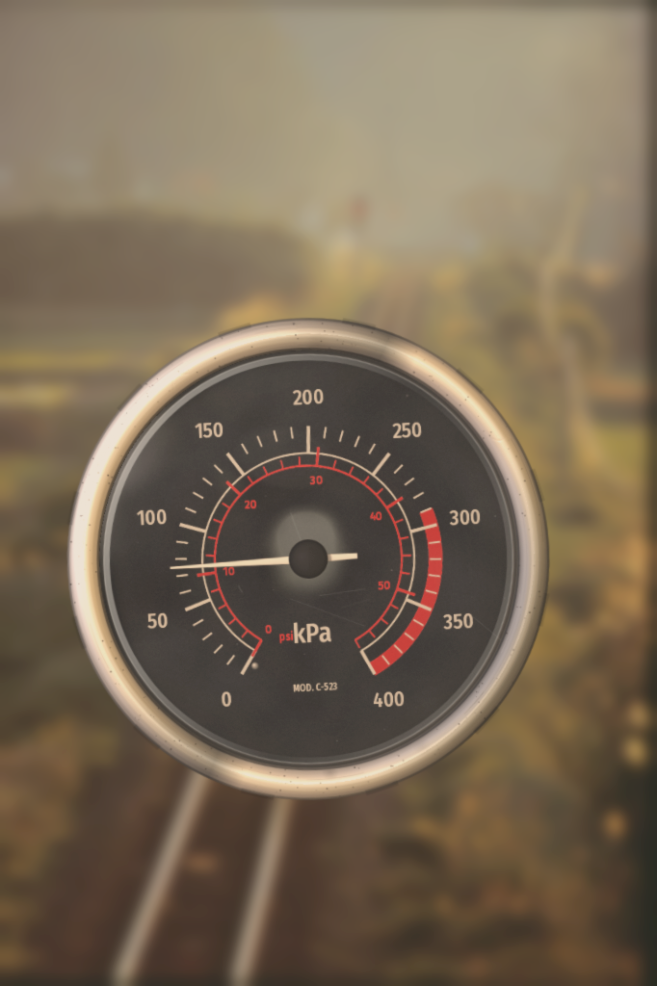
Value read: 75 kPa
